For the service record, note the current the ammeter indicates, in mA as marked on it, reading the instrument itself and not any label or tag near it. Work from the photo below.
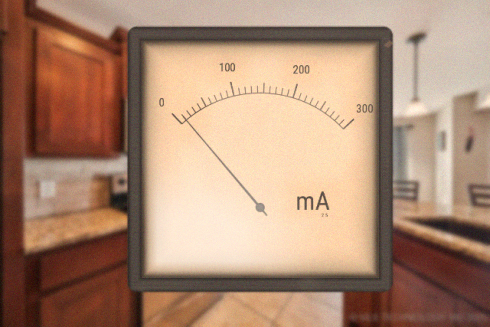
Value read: 10 mA
